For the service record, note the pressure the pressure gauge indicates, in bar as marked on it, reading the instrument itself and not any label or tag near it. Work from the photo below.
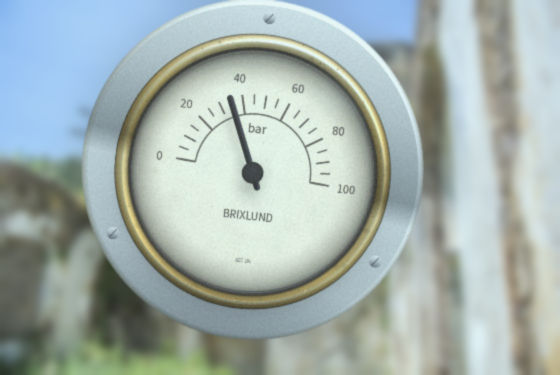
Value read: 35 bar
